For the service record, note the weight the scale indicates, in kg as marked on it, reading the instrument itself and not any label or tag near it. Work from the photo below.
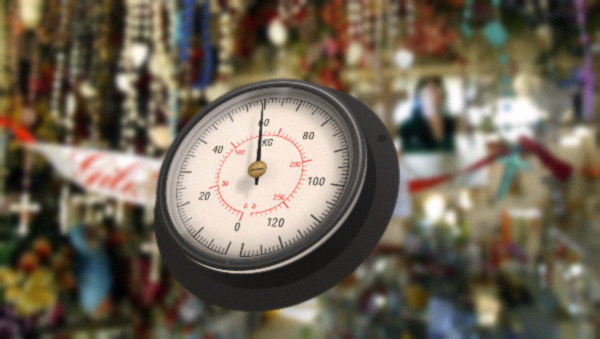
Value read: 60 kg
